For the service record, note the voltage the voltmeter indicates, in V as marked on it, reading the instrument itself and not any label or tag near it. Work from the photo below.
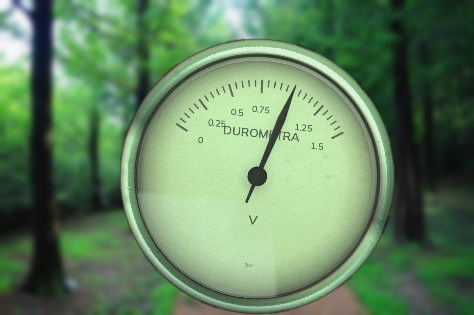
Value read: 1 V
